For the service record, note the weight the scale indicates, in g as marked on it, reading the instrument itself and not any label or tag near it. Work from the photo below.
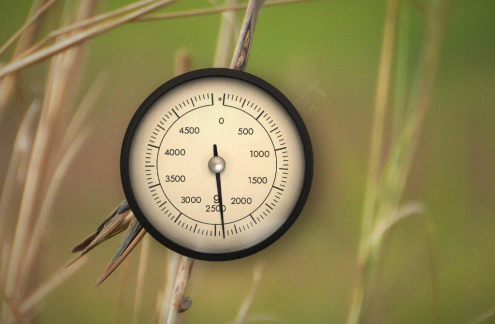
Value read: 2400 g
